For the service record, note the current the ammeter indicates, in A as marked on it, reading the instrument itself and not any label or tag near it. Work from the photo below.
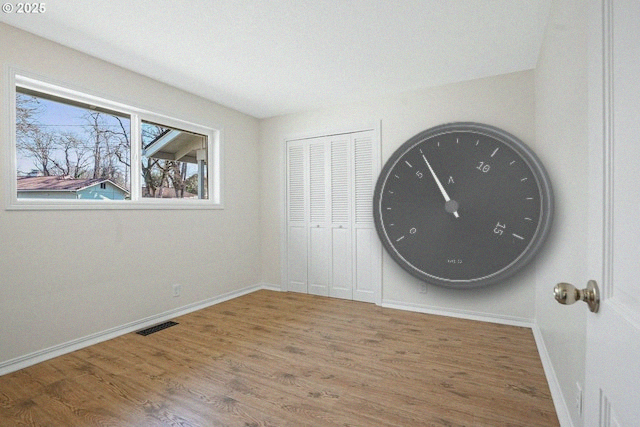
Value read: 6 A
